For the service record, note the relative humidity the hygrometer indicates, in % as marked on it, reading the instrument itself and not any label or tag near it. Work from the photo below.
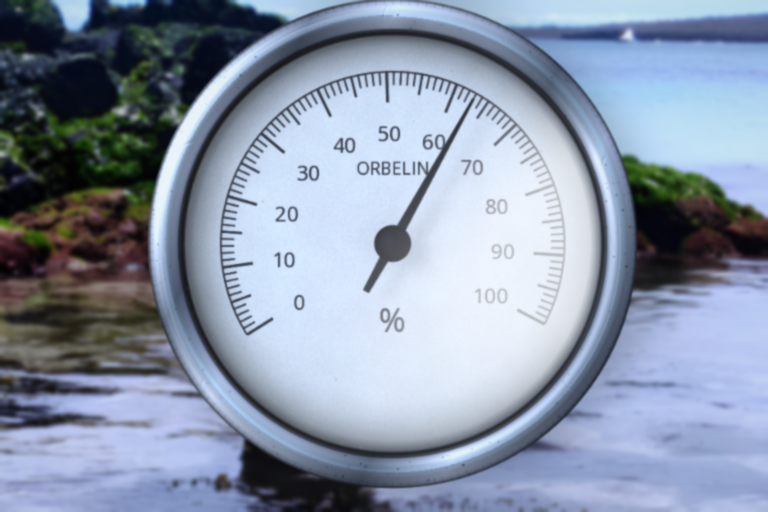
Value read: 63 %
